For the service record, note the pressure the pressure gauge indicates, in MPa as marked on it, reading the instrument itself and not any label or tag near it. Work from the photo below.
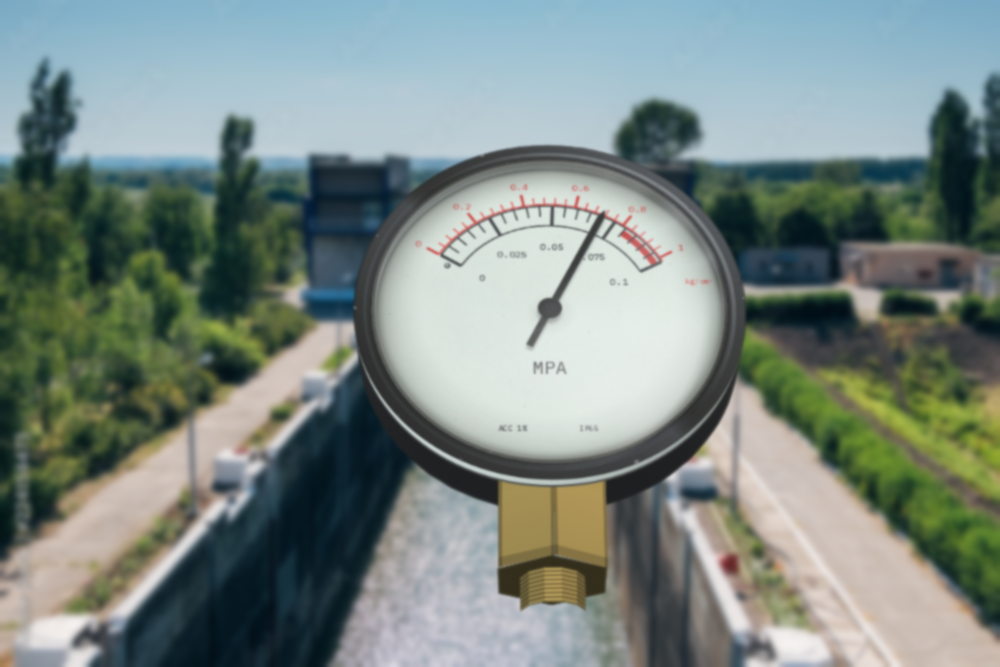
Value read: 0.07 MPa
